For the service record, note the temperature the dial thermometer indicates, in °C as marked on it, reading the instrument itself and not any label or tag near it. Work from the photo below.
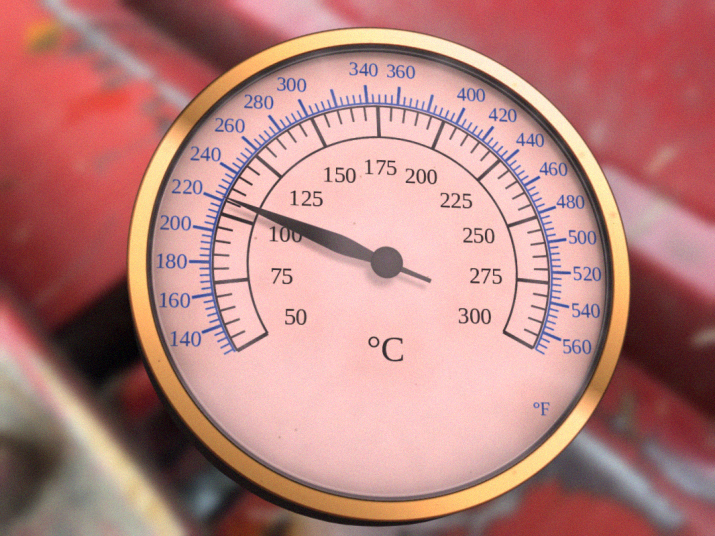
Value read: 105 °C
